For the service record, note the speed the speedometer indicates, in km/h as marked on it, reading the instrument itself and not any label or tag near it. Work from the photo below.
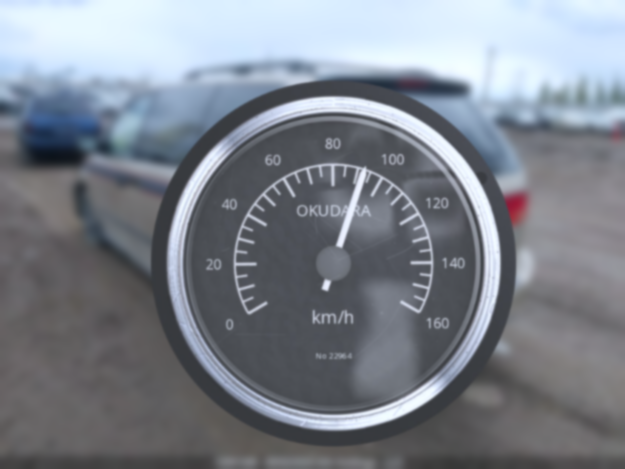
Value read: 92.5 km/h
